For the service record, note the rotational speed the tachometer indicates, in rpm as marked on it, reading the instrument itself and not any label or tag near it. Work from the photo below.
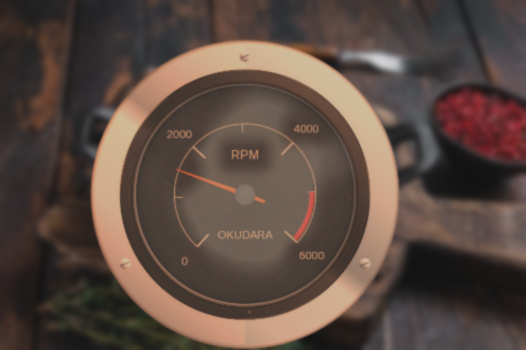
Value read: 1500 rpm
